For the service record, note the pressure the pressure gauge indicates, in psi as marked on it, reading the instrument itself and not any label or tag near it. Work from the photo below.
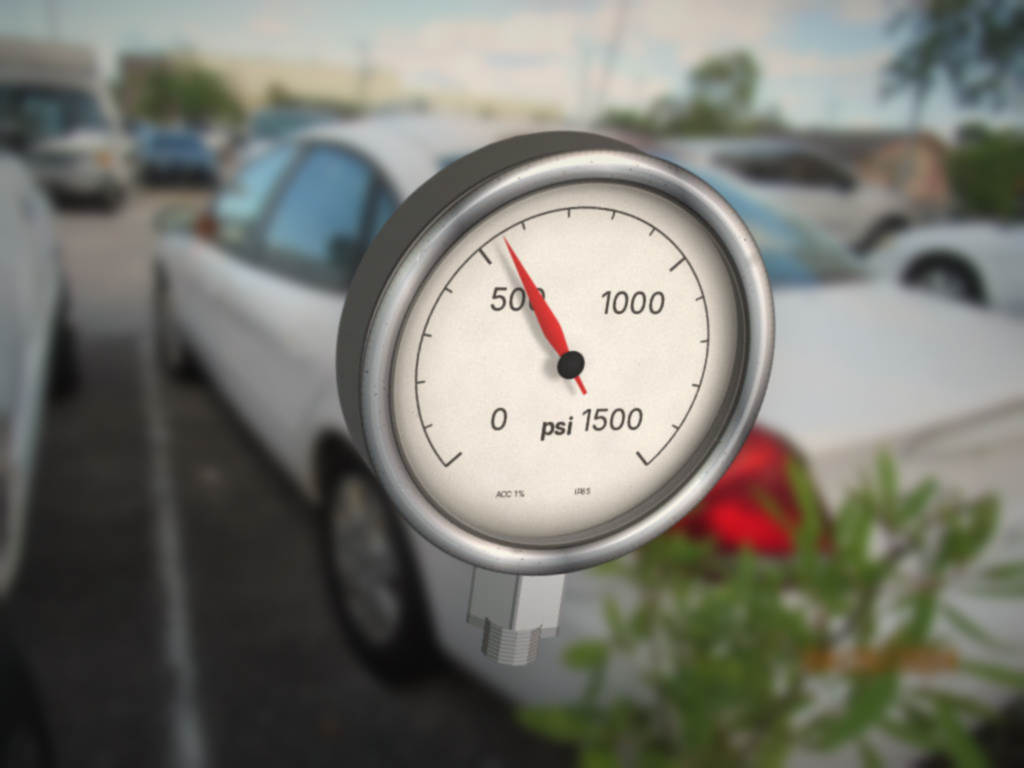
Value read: 550 psi
